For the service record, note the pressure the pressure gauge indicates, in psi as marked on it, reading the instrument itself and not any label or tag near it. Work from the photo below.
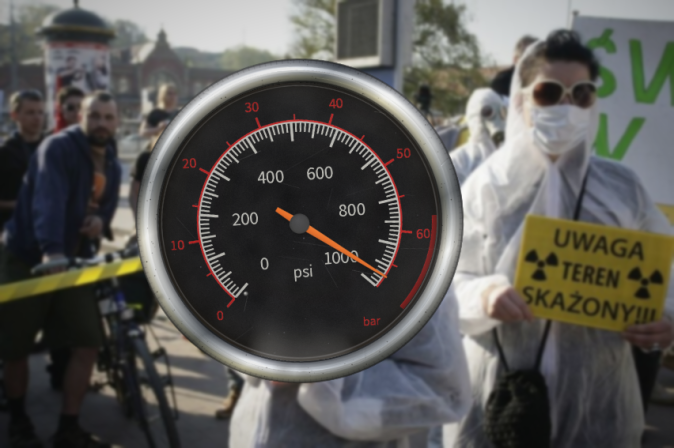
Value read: 970 psi
